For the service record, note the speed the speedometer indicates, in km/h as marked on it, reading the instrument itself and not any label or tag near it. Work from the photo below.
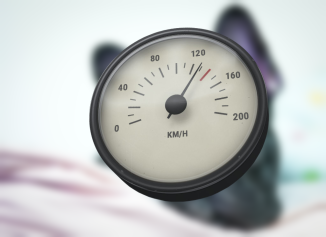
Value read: 130 km/h
